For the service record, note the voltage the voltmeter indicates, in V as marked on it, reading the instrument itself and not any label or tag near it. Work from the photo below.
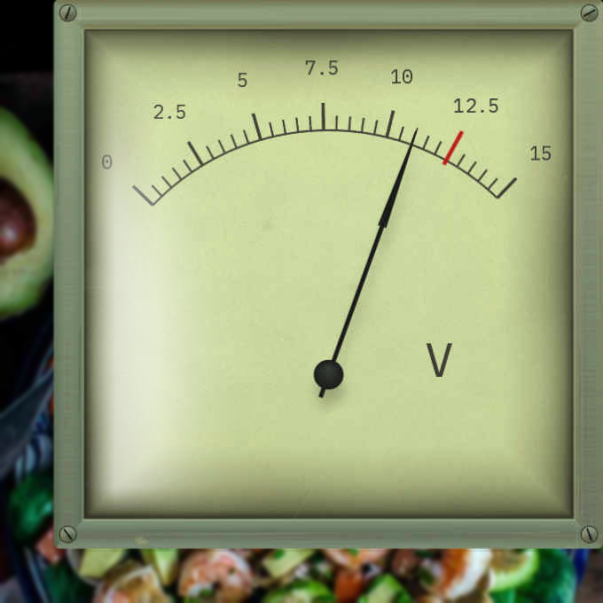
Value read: 11 V
